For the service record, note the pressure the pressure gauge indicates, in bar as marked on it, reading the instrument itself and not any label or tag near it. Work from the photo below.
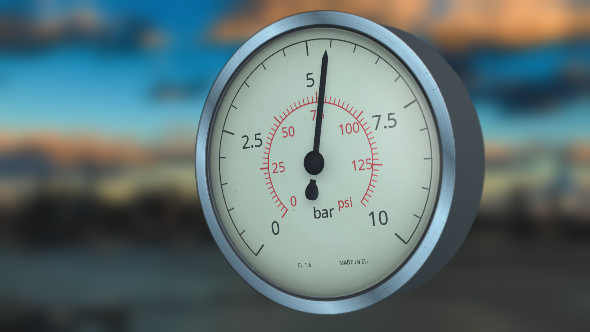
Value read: 5.5 bar
